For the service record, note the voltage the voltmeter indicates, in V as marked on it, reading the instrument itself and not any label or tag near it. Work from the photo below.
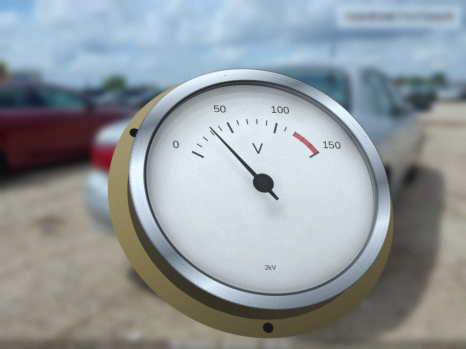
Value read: 30 V
